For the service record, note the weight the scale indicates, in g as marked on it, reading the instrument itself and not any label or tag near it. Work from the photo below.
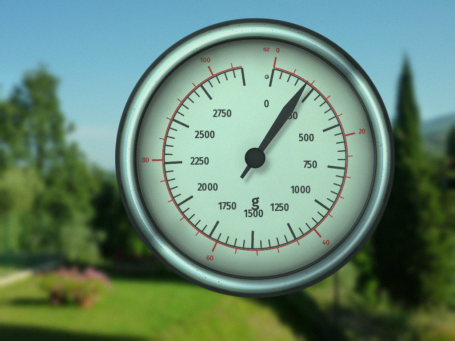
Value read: 200 g
